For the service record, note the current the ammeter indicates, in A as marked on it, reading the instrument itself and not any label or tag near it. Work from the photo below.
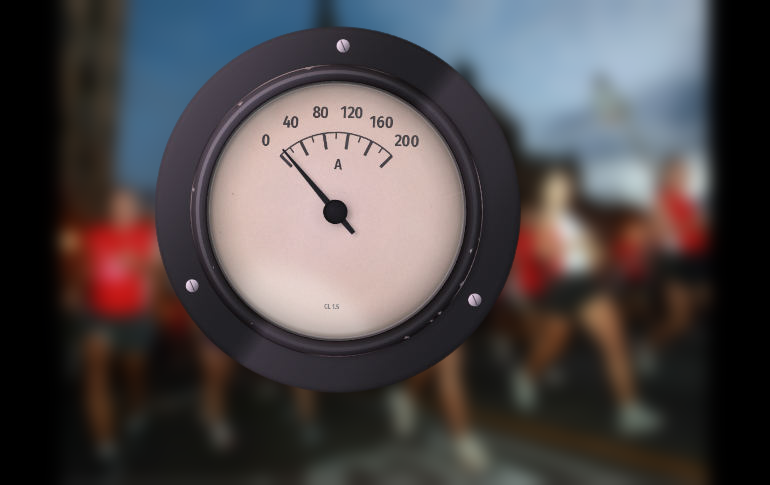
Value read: 10 A
